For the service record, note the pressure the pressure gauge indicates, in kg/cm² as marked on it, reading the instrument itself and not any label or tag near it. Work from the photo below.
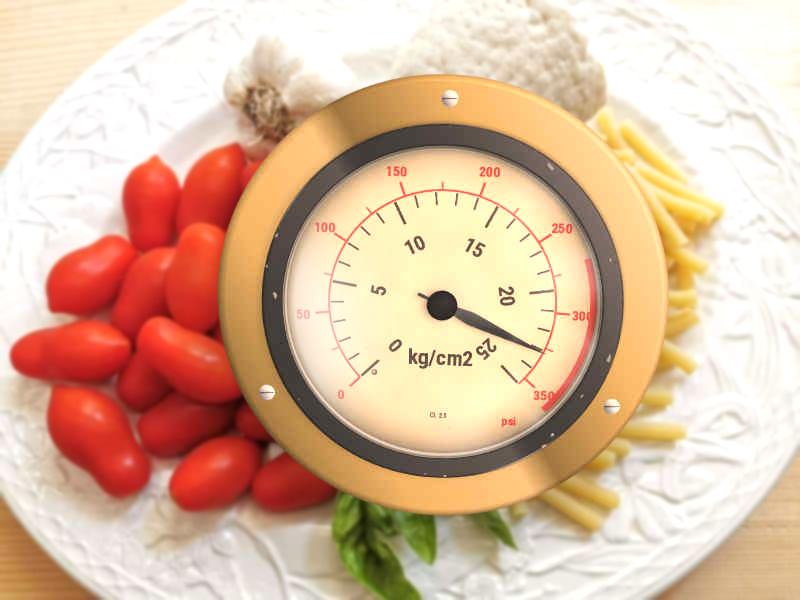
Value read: 23 kg/cm²
